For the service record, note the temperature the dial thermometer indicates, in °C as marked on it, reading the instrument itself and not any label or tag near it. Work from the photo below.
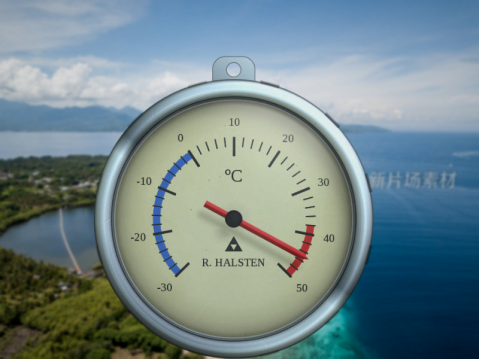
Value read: 45 °C
